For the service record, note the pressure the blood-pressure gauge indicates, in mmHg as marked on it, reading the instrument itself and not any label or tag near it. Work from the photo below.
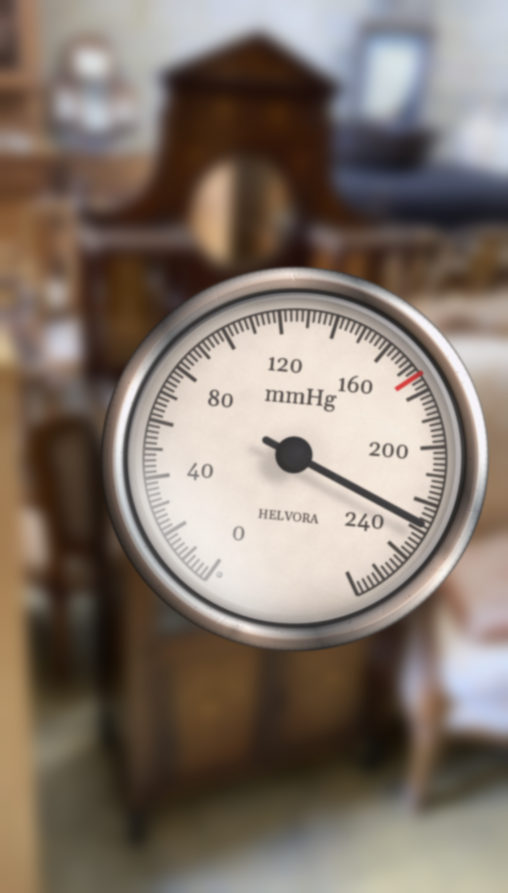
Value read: 228 mmHg
